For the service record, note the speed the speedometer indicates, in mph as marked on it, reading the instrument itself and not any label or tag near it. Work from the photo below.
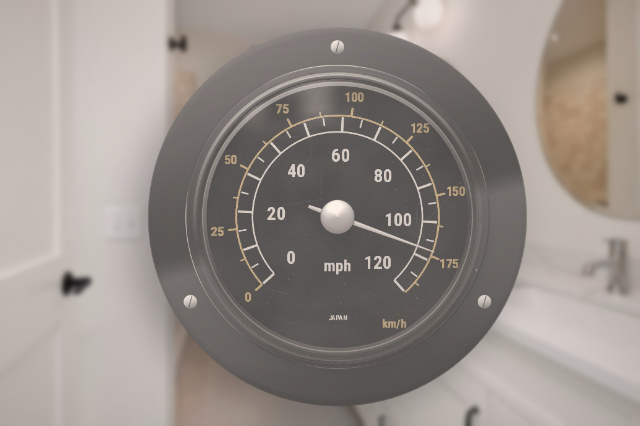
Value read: 107.5 mph
